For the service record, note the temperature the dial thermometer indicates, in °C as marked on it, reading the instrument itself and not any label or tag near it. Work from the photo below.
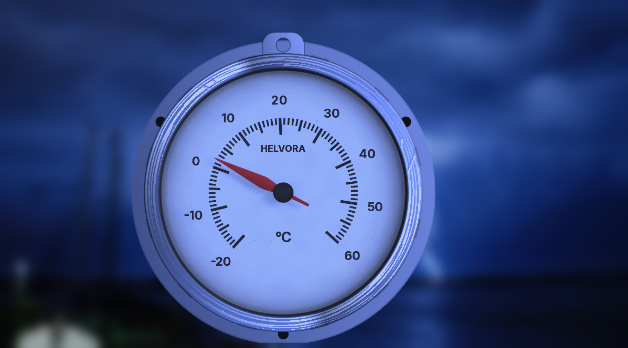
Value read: 2 °C
